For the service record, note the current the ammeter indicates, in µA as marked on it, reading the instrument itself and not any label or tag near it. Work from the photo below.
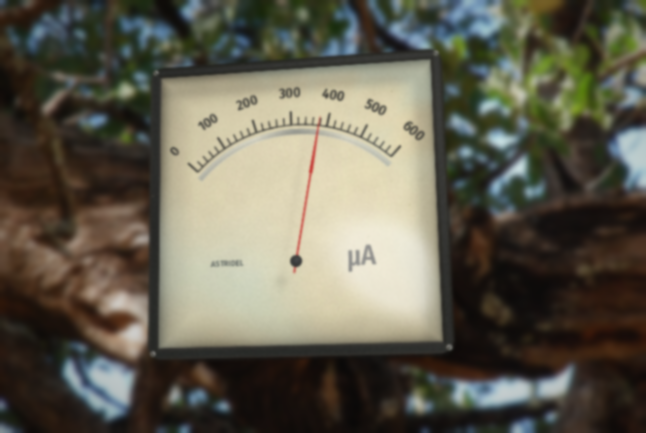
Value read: 380 µA
